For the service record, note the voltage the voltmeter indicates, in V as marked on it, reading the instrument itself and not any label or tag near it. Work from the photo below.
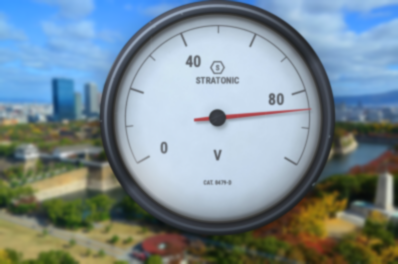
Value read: 85 V
